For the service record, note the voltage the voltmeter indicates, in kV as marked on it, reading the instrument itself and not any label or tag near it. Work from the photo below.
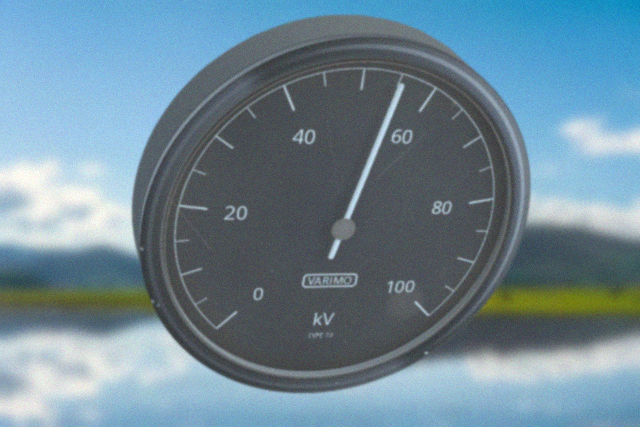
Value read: 55 kV
